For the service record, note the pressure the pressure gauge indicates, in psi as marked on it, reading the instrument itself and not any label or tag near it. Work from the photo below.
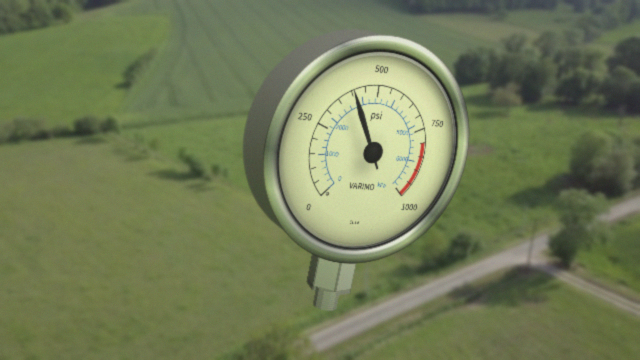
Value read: 400 psi
